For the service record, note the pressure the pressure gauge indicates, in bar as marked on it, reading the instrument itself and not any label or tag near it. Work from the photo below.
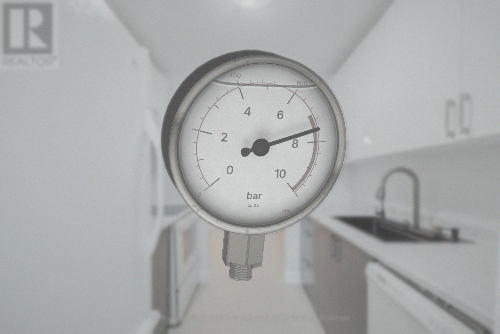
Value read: 7.5 bar
